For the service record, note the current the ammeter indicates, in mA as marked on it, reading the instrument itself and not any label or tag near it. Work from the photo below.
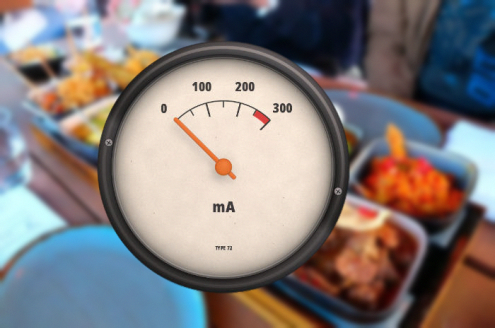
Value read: 0 mA
